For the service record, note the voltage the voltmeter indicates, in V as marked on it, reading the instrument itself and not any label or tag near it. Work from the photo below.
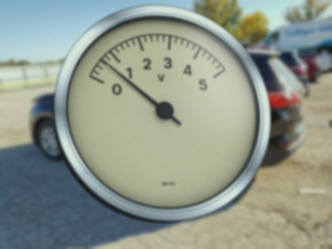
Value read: 0.6 V
